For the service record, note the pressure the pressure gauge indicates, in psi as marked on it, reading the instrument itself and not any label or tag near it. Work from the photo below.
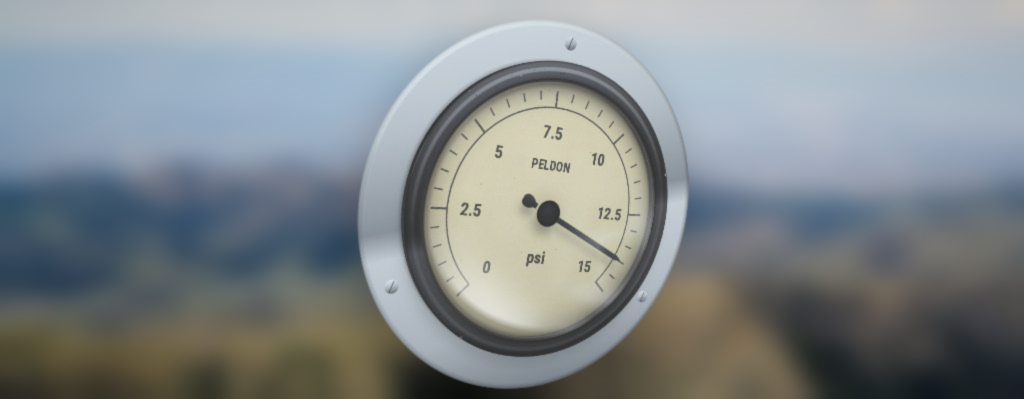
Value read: 14 psi
